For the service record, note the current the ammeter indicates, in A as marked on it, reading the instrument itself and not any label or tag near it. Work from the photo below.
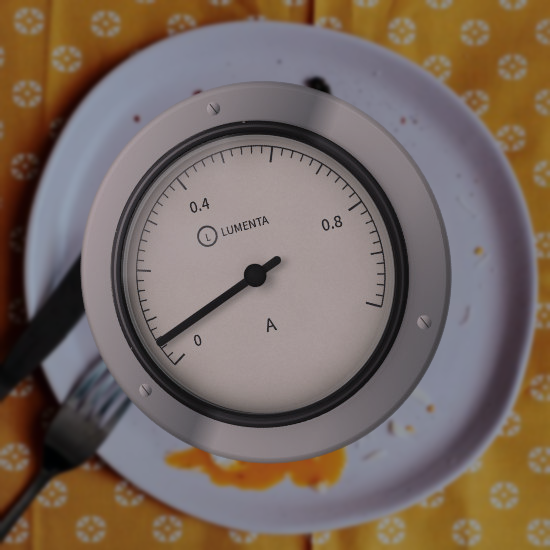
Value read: 0.05 A
